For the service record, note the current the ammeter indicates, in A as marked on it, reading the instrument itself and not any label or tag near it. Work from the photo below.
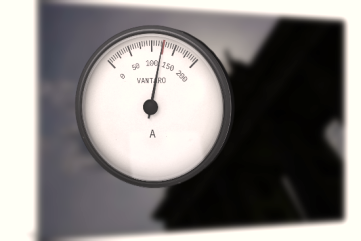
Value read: 125 A
